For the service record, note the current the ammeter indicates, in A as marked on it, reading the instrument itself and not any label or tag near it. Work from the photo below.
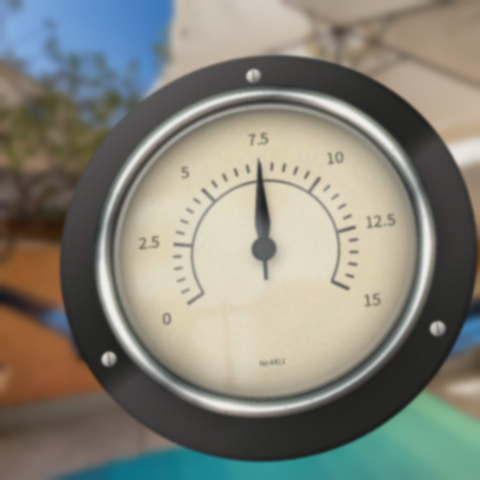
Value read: 7.5 A
